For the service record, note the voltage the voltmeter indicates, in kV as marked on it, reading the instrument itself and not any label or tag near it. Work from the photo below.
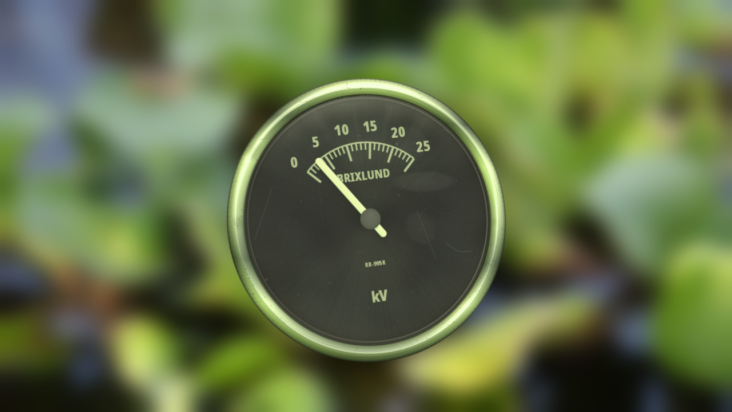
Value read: 3 kV
